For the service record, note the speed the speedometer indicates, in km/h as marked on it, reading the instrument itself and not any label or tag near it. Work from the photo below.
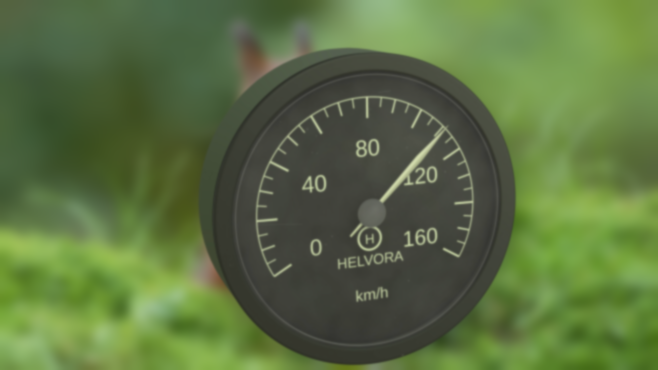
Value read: 110 km/h
